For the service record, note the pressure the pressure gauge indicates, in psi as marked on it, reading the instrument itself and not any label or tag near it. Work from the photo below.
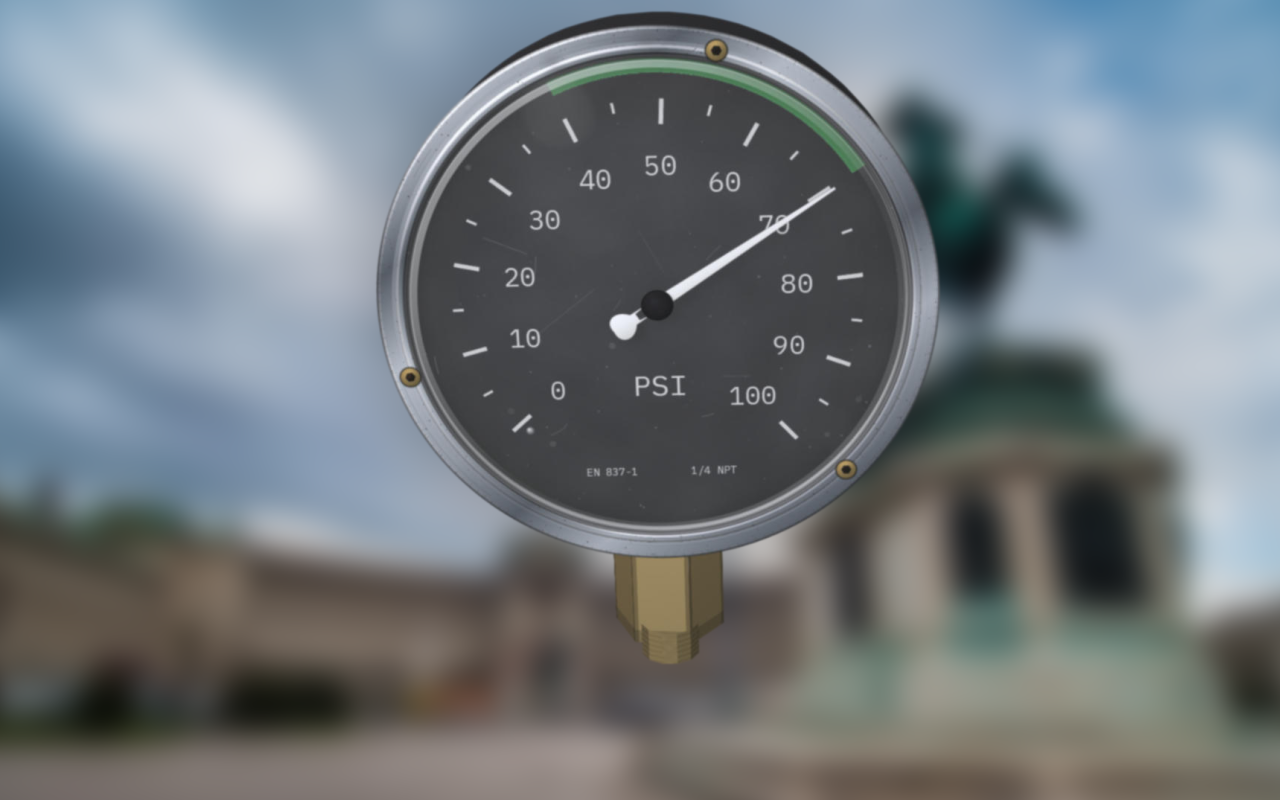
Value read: 70 psi
